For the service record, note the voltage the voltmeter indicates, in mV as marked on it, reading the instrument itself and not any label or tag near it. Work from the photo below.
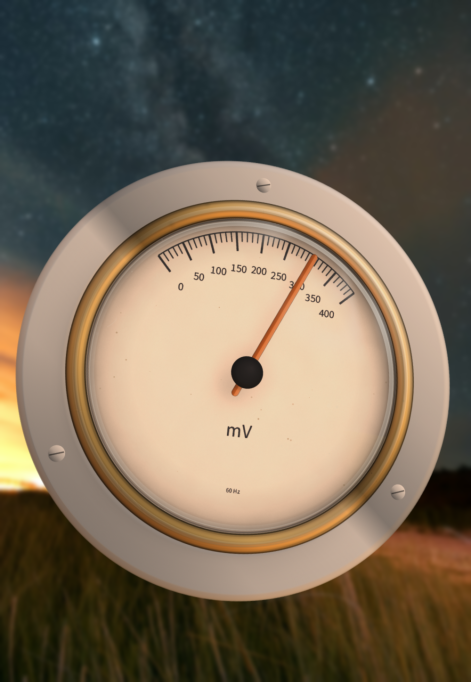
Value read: 300 mV
